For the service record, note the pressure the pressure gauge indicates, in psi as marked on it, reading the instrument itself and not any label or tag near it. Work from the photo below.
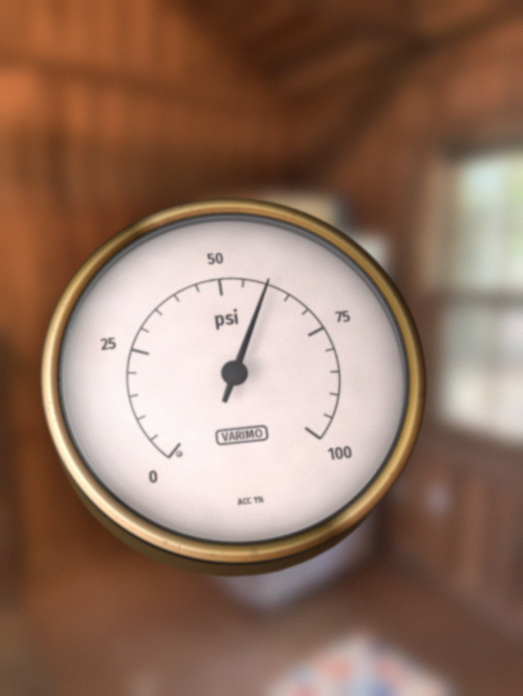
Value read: 60 psi
